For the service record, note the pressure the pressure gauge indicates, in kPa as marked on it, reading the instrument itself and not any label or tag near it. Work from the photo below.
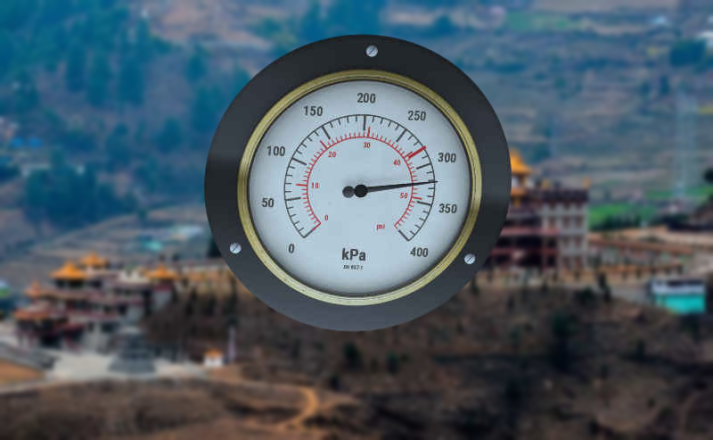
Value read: 320 kPa
